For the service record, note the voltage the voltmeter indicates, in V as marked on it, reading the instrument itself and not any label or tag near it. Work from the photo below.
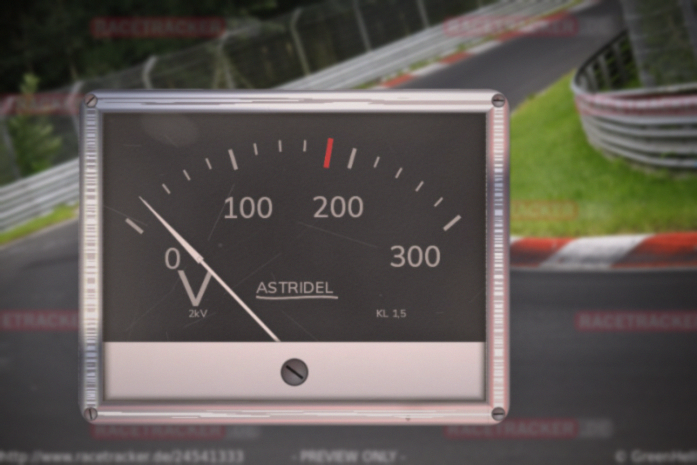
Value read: 20 V
